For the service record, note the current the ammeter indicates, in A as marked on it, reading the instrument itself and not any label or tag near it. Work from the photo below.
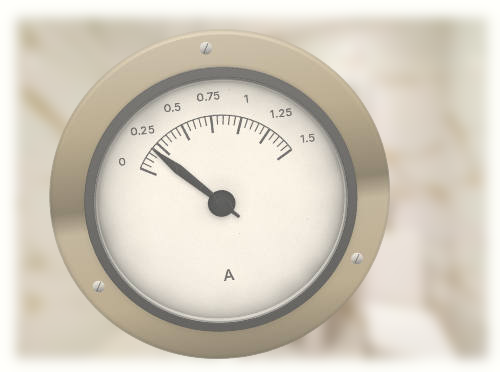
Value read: 0.2 A
